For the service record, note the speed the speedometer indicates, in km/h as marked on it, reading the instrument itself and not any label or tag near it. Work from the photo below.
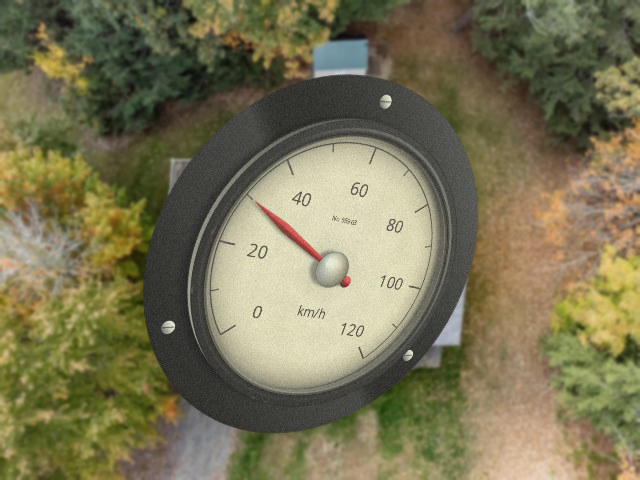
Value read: 30 km/h
